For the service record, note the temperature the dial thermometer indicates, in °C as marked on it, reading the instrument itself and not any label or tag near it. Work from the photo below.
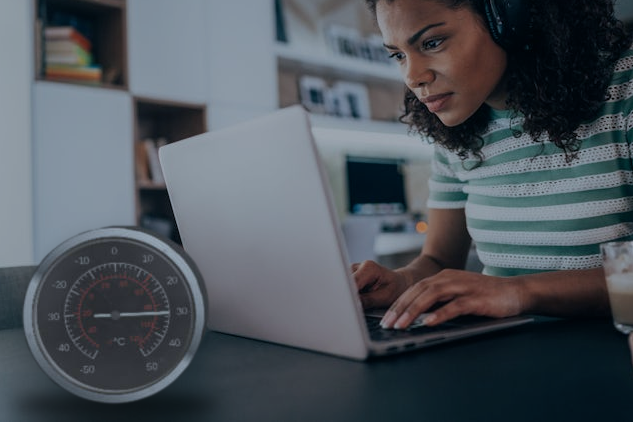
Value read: 30 °C
